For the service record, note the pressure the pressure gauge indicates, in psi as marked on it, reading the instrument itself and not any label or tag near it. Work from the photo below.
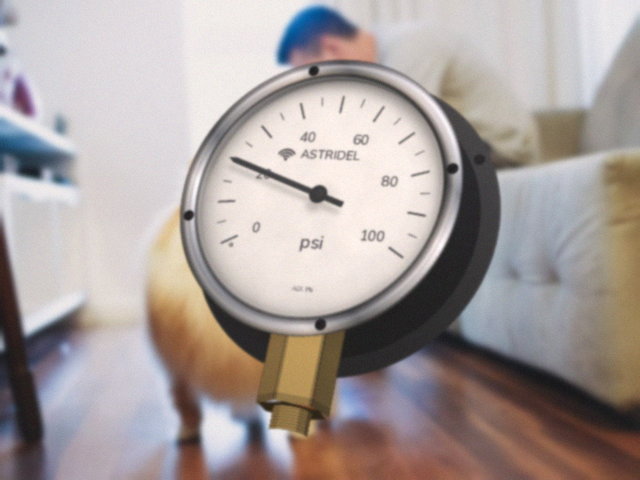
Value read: 20 psi
